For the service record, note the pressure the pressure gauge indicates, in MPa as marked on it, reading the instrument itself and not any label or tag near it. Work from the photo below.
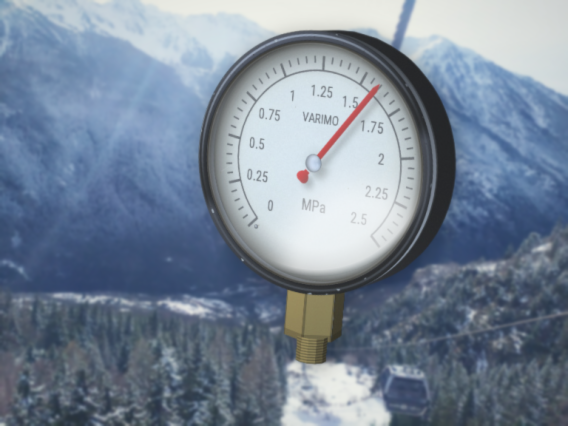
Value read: 1.6 MPa
